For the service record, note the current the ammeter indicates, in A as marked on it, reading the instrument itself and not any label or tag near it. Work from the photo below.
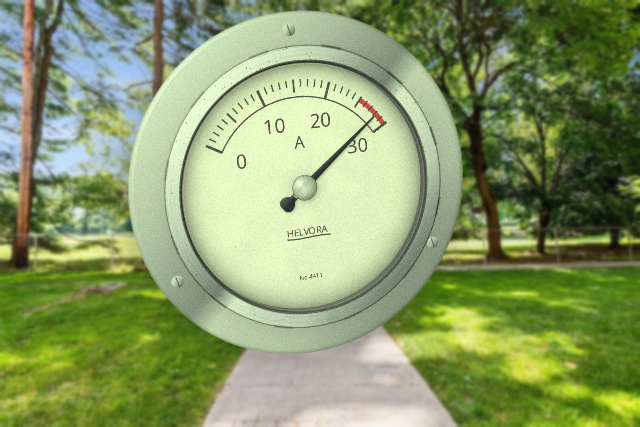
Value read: 28 A
